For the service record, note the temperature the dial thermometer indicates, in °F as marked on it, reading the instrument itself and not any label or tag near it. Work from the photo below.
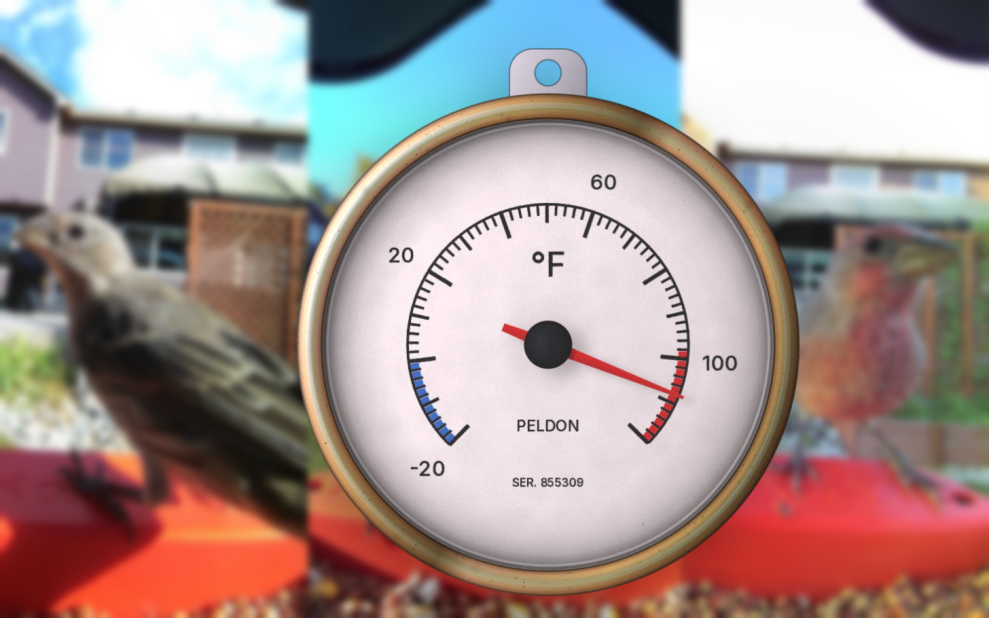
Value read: 108 °F
